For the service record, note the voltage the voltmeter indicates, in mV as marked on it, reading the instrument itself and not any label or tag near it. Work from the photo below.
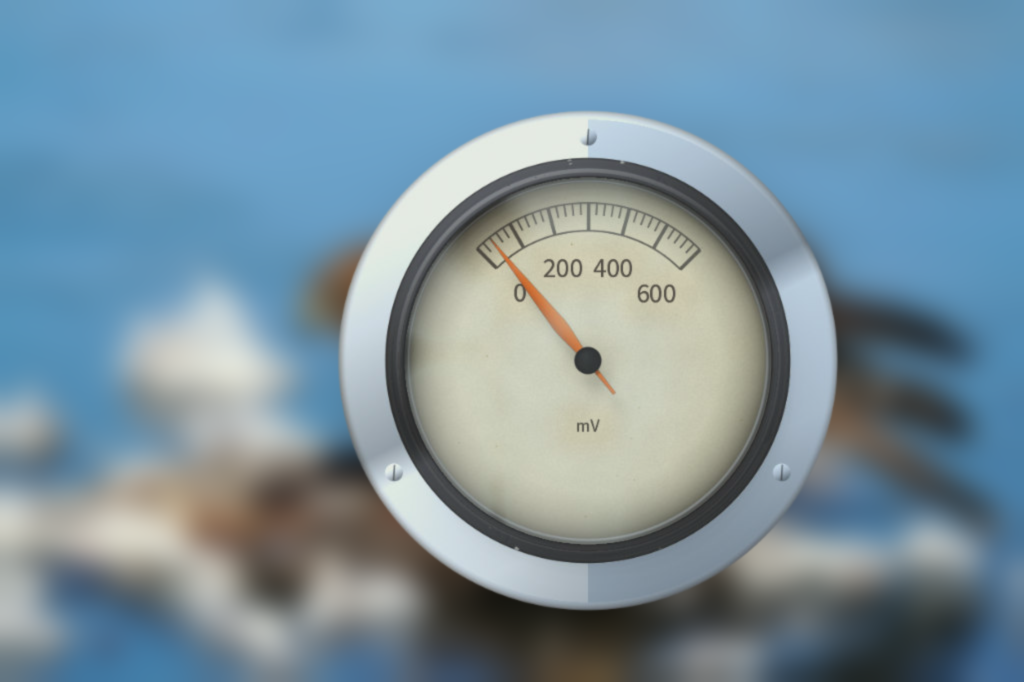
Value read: 40 mV
